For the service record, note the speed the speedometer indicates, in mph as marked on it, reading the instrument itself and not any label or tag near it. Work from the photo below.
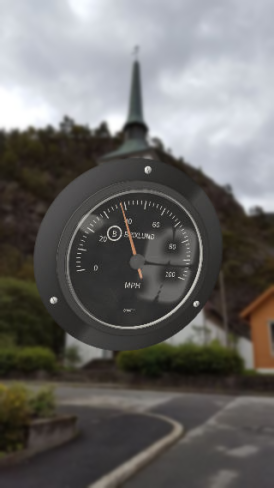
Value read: 38 mph
